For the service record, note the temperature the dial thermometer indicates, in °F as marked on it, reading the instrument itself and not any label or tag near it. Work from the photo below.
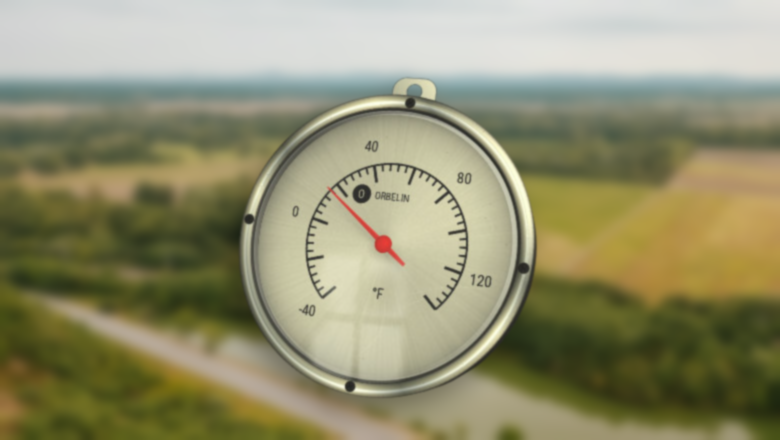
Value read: 16 °F
